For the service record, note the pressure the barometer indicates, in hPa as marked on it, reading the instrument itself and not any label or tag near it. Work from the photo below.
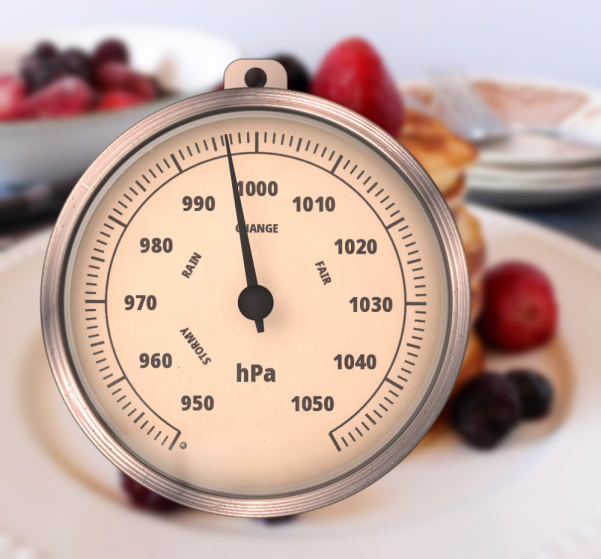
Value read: 996.5 hPa
